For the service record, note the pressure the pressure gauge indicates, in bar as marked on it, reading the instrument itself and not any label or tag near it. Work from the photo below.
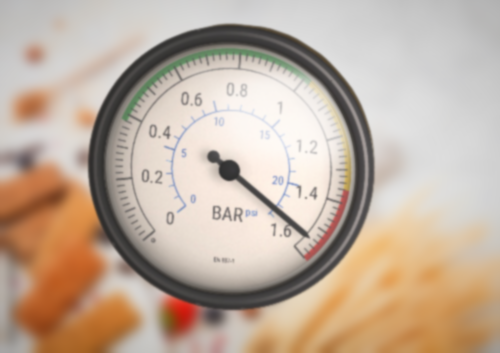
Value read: 1.54 bar
